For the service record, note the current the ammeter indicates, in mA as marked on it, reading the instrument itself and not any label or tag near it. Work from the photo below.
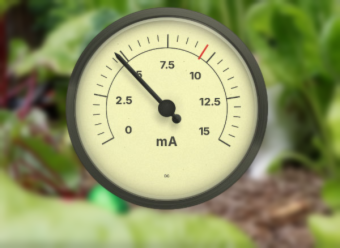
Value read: 4.75 mA
